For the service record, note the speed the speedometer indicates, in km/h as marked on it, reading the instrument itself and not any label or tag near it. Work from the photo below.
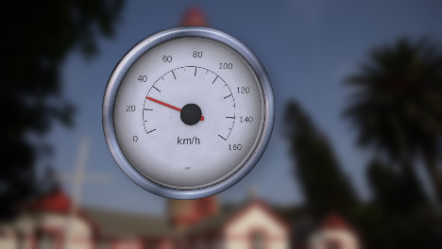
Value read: 30 km/h
